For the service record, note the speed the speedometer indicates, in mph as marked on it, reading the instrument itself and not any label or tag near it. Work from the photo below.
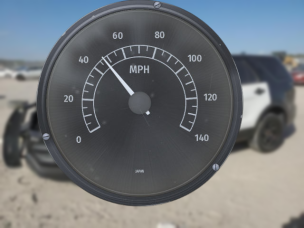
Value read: 47.5 mph
